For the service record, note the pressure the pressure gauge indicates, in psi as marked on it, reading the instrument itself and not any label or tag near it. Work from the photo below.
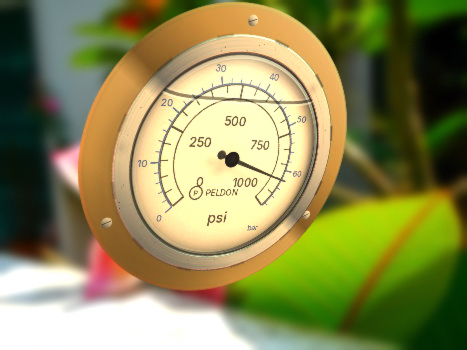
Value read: 900 psi
